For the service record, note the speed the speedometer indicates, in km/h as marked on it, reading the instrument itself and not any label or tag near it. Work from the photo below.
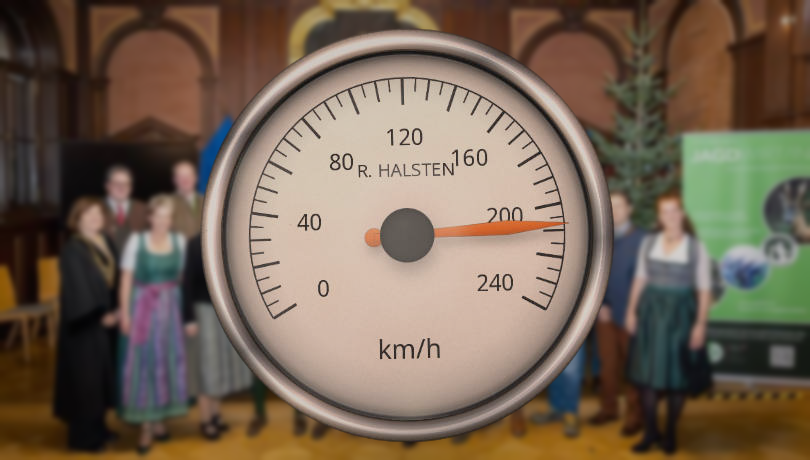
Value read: 207.5 km/h
